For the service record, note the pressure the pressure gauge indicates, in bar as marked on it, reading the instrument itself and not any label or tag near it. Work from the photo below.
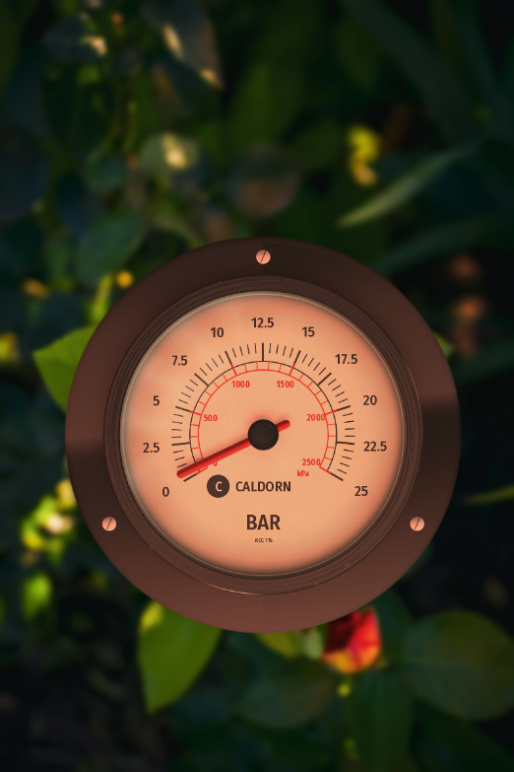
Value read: 0.5 bar
